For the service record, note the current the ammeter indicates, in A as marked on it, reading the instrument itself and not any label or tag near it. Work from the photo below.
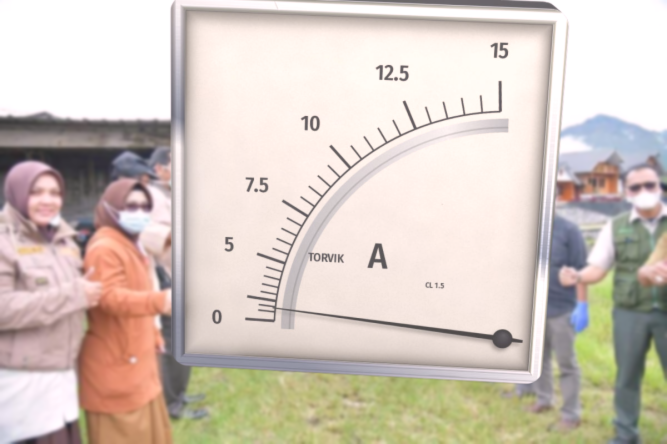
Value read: 2 A
